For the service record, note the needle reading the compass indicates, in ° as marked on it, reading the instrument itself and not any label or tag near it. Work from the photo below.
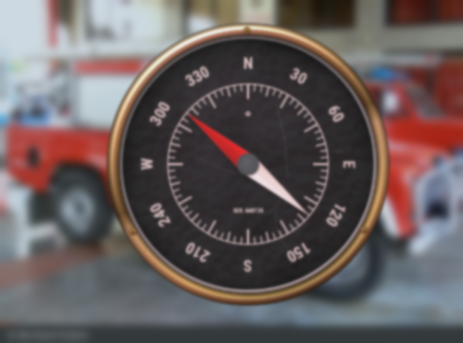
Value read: 310 °
